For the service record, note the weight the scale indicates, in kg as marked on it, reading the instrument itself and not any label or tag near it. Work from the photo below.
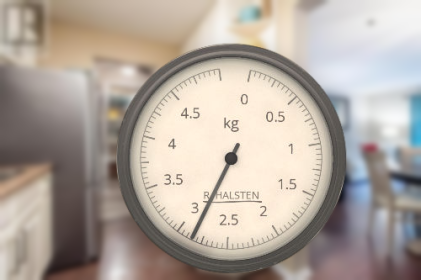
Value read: 2.85 kg
